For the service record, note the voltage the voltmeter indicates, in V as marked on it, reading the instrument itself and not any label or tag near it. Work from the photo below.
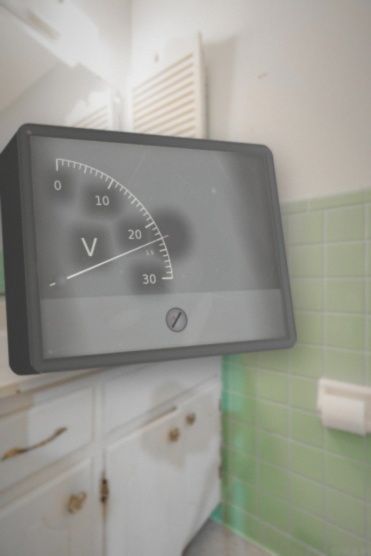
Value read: 23 V
